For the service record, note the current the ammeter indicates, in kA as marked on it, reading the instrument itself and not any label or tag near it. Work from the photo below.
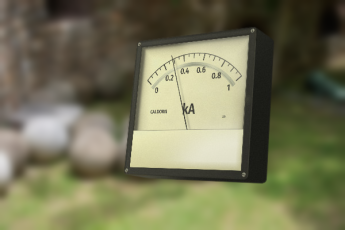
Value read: 0.3 kA
